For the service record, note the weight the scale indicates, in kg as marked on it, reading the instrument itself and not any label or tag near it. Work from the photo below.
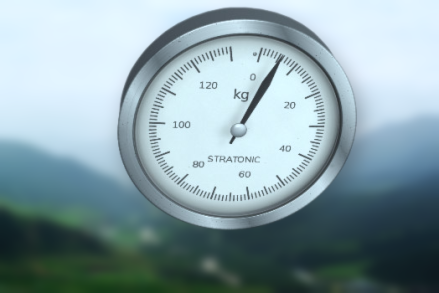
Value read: 5 kg
